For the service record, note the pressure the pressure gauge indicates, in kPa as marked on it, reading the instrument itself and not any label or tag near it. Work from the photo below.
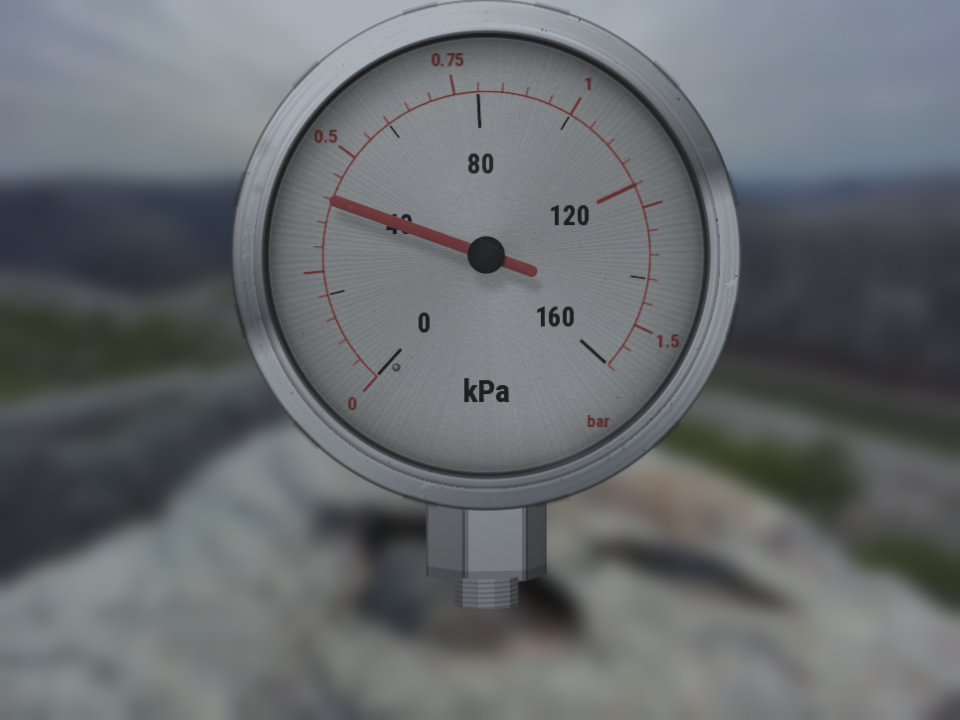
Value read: 40 kPa
